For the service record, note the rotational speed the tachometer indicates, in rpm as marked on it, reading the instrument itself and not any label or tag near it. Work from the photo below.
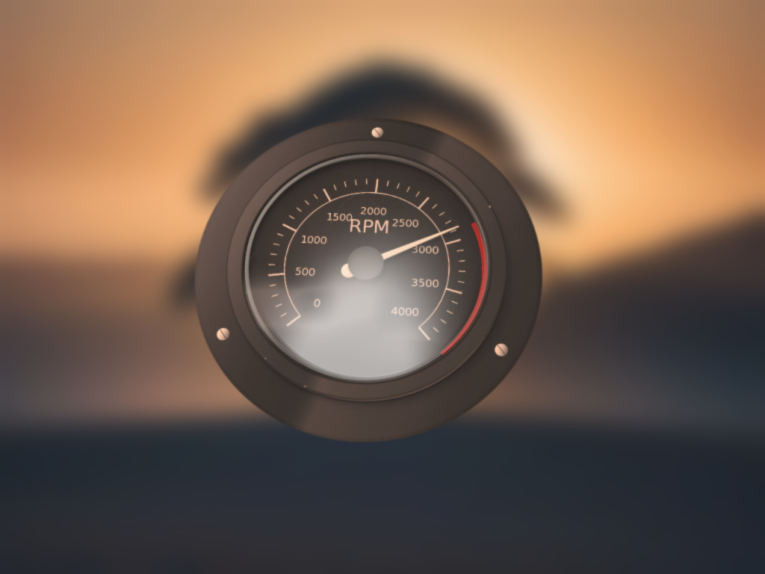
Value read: 2900 rpm
